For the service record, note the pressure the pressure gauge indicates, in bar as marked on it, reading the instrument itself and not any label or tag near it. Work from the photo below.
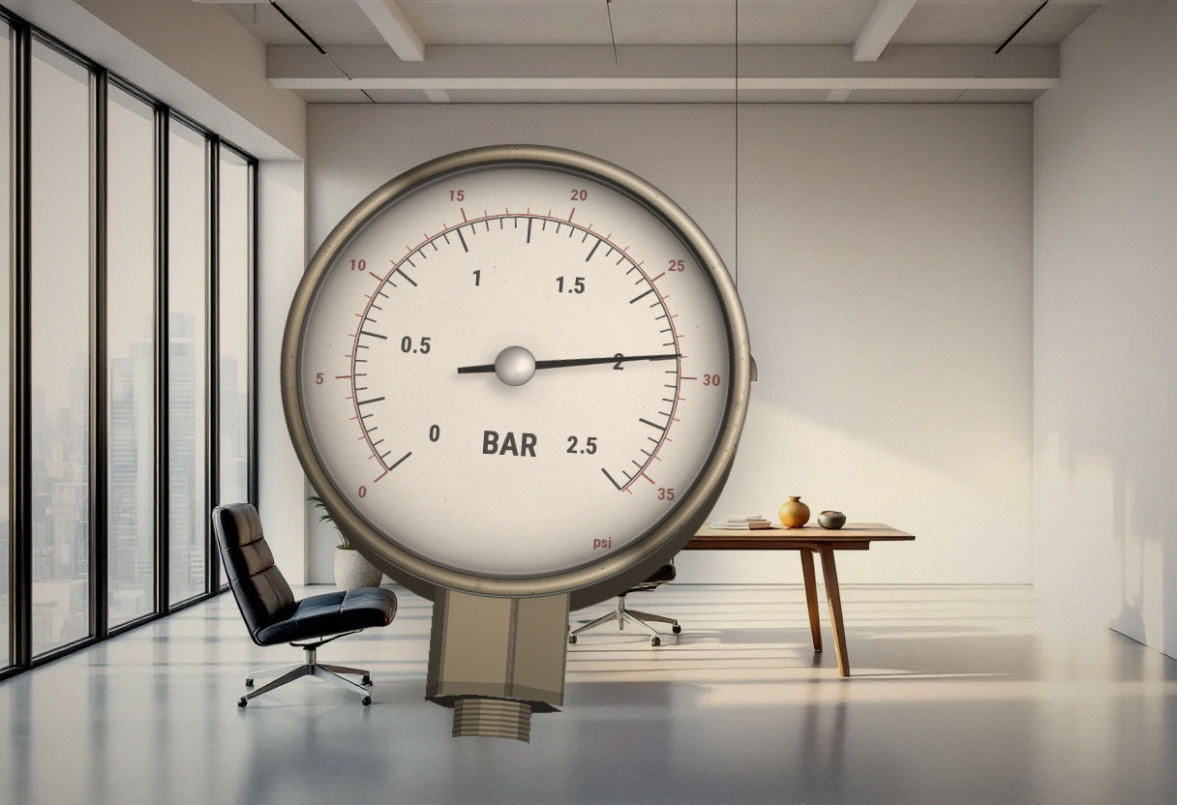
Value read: 2 bar
